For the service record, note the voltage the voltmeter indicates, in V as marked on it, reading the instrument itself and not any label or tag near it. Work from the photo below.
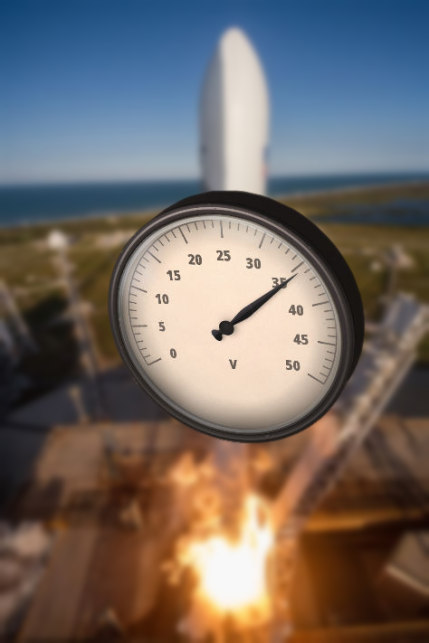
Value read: 35.5 V
